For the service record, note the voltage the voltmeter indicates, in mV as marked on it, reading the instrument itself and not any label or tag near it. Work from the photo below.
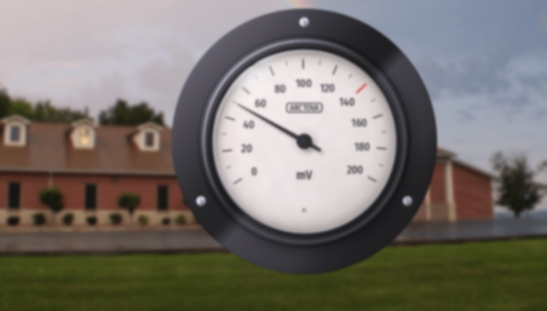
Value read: 50 mV
